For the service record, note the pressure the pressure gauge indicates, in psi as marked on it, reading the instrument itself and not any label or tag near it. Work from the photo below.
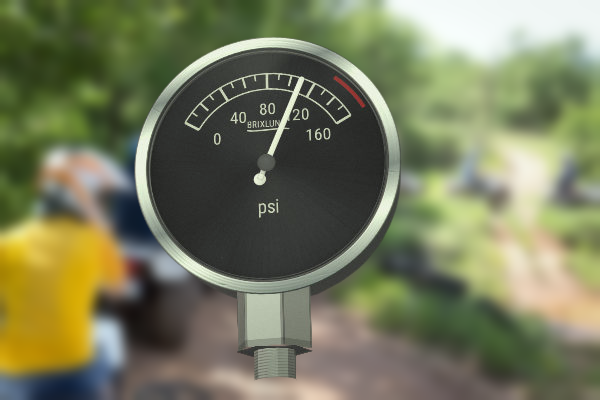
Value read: 110 psi
